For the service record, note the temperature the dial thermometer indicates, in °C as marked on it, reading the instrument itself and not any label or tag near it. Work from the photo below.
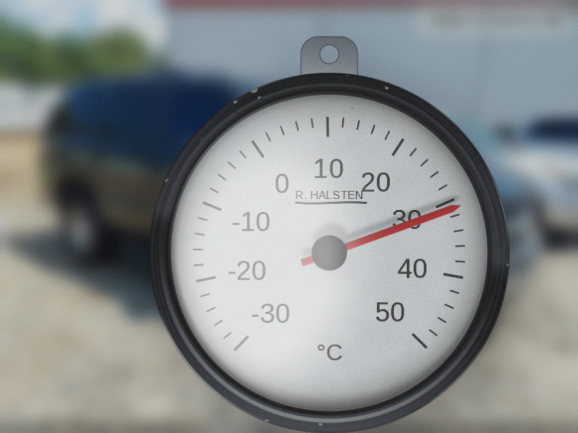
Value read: 31 °C
